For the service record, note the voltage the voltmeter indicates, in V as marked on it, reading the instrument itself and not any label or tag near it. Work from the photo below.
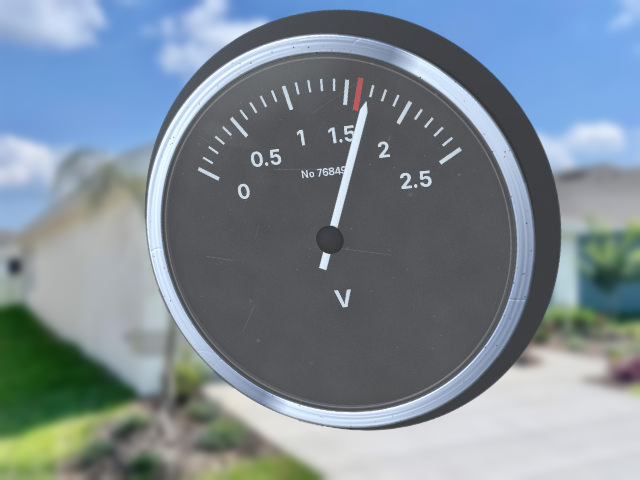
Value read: 1.7 V
